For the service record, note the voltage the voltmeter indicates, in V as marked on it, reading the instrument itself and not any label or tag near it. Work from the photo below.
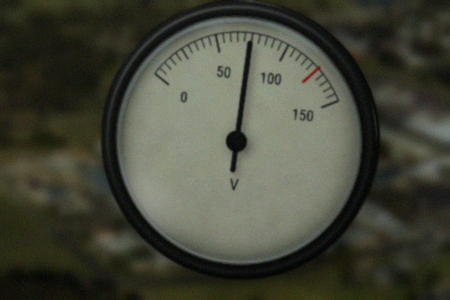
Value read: 75 V
